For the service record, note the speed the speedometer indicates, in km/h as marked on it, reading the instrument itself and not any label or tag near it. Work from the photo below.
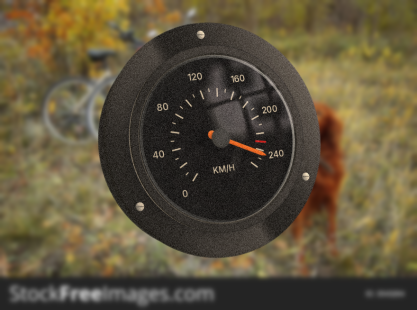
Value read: 245 km/h
